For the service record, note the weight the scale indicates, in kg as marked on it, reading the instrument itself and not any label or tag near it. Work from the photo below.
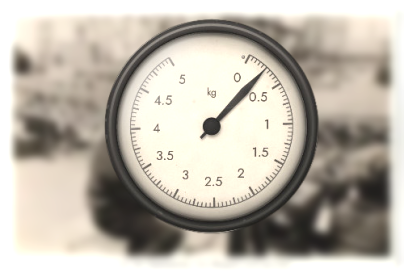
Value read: 0.25 kg
